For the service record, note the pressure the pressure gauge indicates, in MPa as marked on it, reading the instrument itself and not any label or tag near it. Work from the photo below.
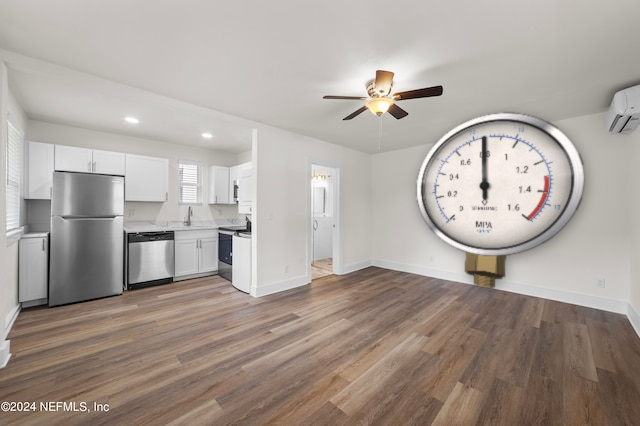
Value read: 0.8 MPa
